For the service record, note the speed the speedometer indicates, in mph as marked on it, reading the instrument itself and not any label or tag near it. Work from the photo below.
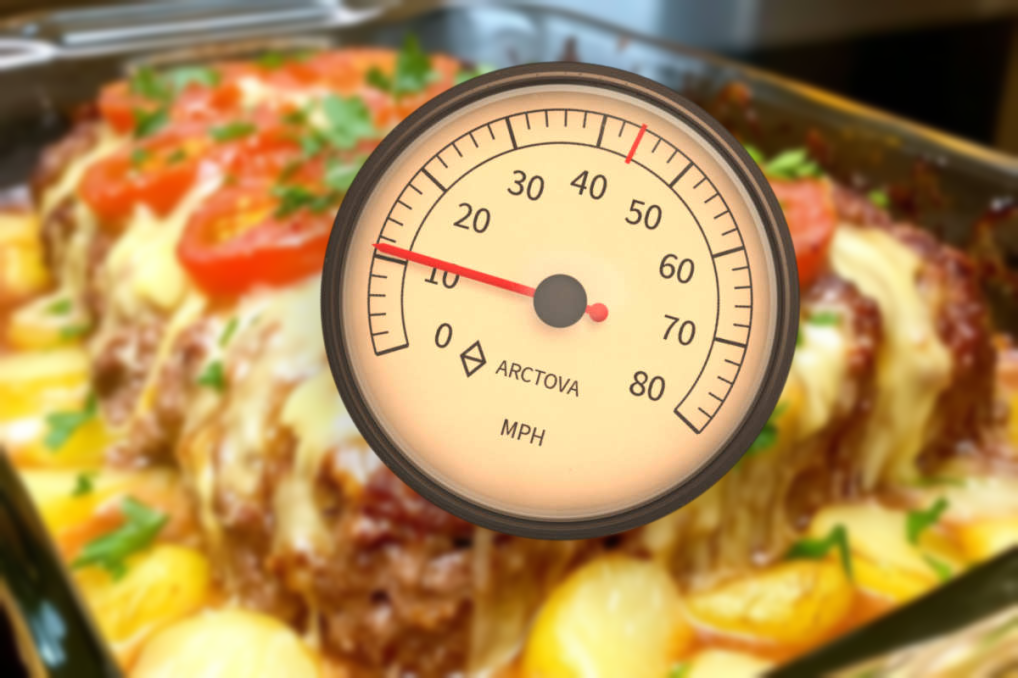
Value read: 11 mph
